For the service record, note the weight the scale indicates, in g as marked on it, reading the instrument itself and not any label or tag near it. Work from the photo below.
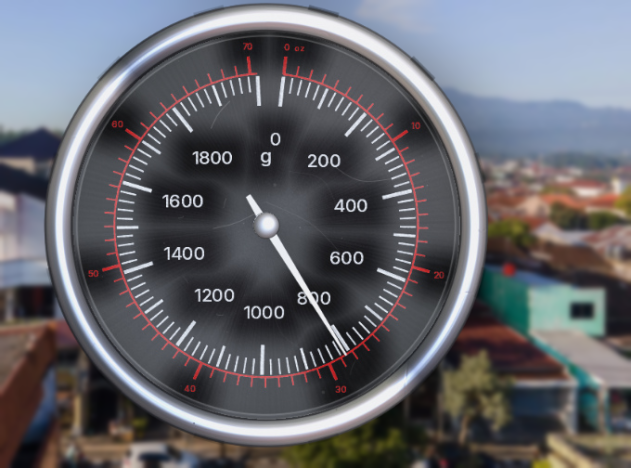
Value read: 810 g
